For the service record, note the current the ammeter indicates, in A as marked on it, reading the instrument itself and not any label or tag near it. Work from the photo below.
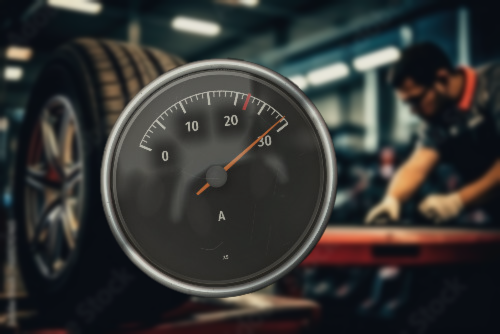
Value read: 29 A
